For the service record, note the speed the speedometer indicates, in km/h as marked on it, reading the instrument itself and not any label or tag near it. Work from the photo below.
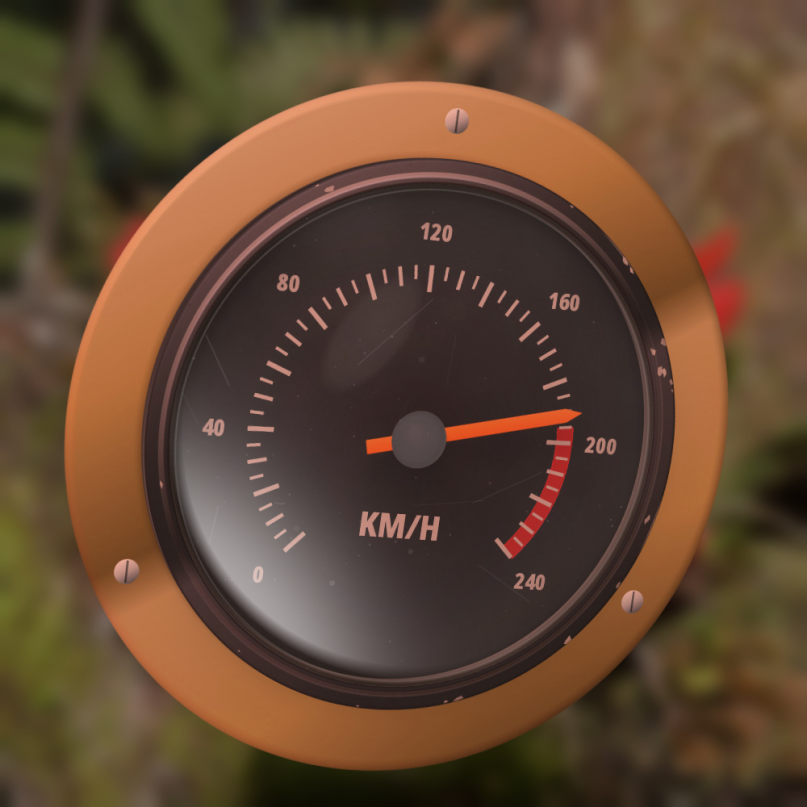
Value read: 190 km/h
